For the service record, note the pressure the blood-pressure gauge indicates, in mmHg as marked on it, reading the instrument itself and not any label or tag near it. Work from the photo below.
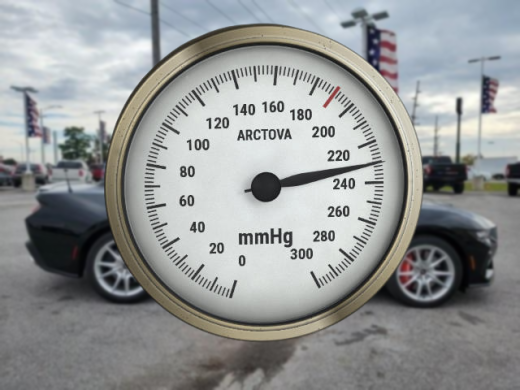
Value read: 230 mmHg
